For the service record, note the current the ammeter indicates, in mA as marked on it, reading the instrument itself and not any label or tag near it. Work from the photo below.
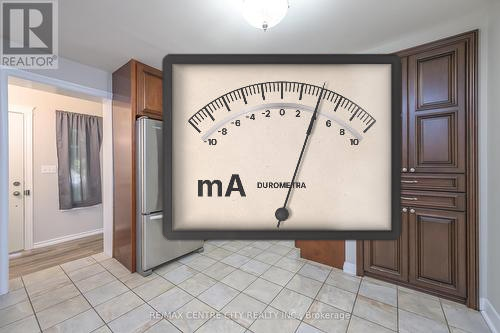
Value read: 4 mA
